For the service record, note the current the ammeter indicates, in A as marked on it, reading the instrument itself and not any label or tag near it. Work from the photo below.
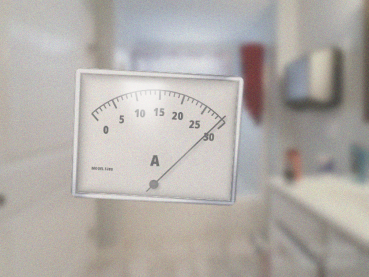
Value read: 29 A
